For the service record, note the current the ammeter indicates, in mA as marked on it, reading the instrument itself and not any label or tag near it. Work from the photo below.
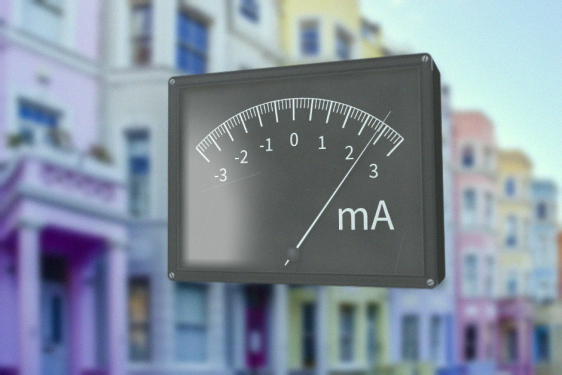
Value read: 2.4 mA
